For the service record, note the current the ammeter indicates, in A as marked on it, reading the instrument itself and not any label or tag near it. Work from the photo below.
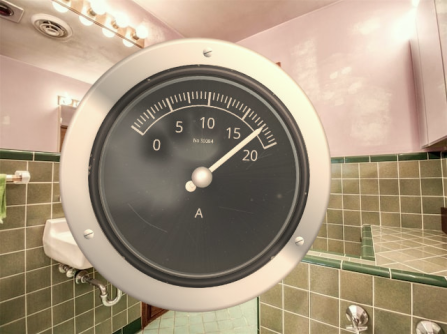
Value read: 17.5 A
